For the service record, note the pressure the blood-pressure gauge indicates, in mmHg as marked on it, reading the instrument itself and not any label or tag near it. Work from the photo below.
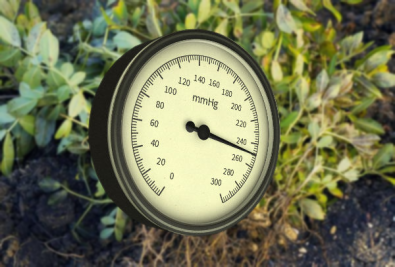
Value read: 250 mmHg
